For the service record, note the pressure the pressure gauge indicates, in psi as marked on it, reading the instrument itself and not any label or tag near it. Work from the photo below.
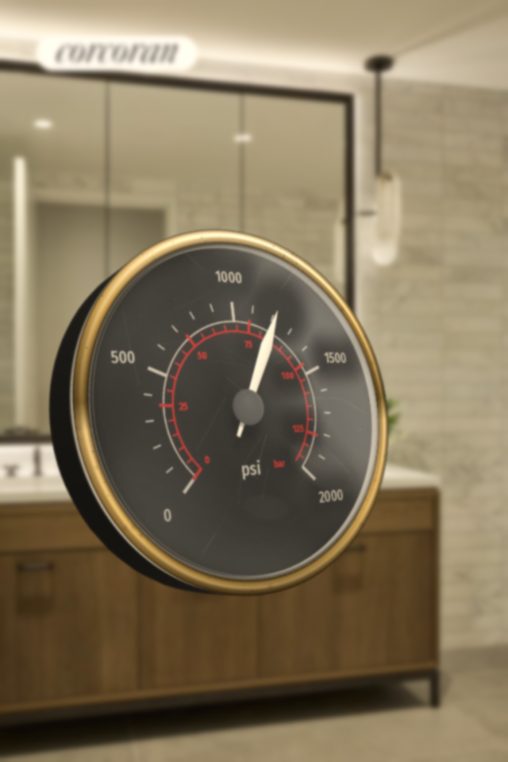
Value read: 1200 psi
